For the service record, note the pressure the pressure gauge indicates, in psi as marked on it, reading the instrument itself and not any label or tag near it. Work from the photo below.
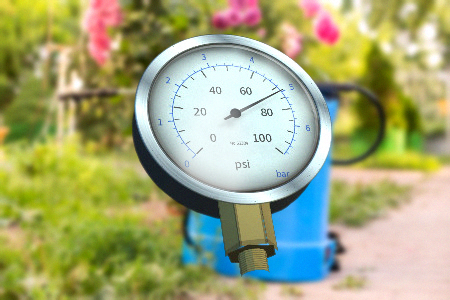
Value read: 72.5 psi
